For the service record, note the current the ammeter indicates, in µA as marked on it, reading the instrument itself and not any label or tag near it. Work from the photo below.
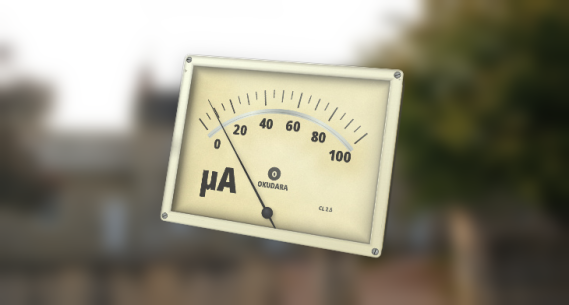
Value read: 10 µA
